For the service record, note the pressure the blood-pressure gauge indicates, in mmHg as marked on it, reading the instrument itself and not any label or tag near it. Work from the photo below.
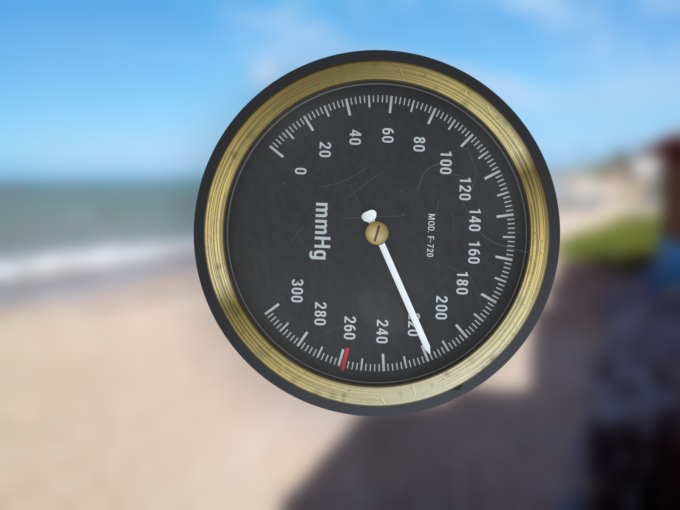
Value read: 218 mmHg
